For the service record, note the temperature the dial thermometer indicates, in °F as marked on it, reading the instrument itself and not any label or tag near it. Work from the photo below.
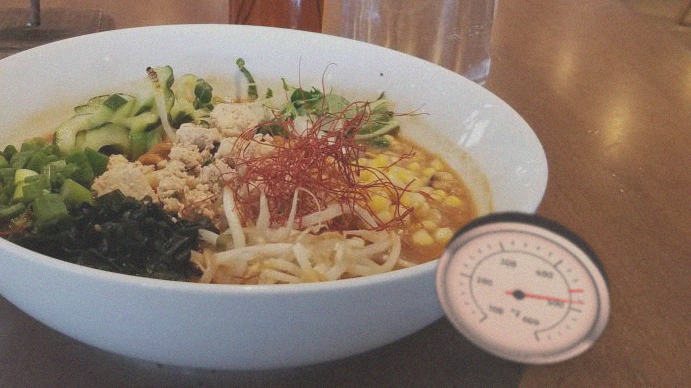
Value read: 480 °F
